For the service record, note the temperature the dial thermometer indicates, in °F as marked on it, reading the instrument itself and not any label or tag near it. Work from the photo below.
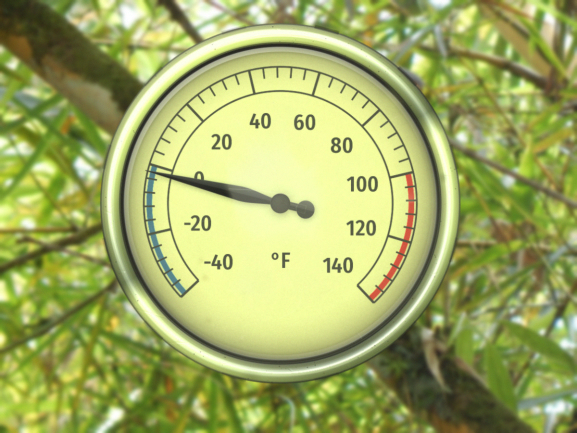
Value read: -2 °F
